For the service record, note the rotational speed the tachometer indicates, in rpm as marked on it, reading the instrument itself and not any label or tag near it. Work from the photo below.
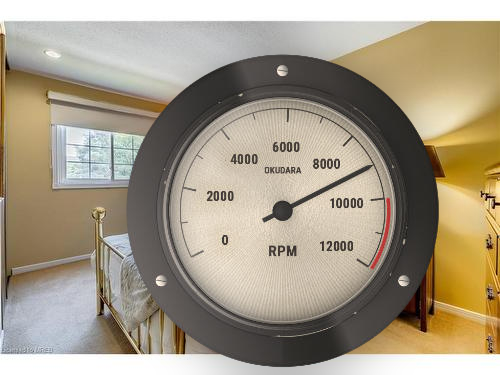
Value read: 9000 rpm
